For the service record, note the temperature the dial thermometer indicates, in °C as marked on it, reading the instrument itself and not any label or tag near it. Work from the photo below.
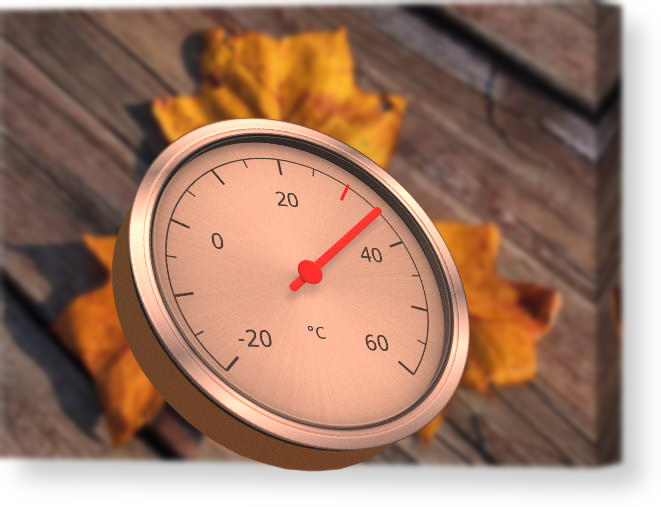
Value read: 35 °C
